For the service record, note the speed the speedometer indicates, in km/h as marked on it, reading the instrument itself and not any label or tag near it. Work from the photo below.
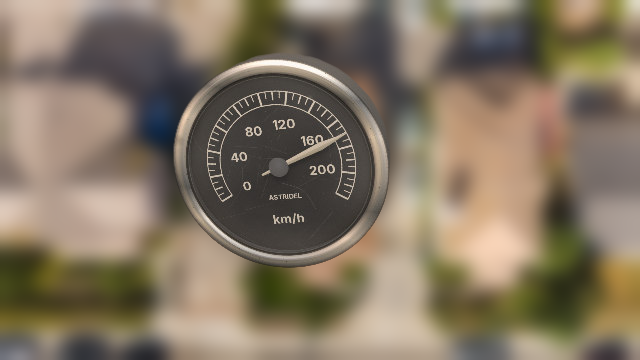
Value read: 170 km/h
